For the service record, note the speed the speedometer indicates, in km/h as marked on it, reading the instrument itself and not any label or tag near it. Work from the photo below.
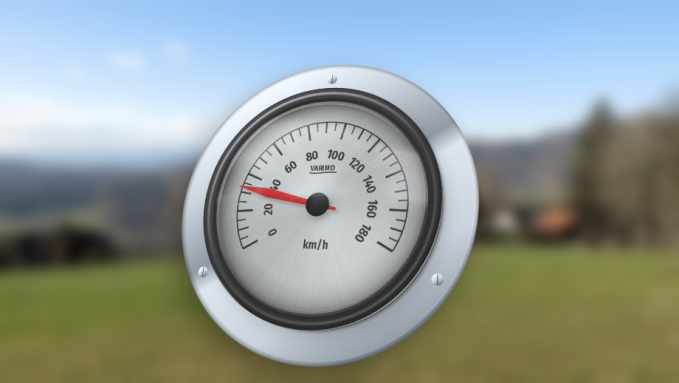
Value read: 32.5 km/h
